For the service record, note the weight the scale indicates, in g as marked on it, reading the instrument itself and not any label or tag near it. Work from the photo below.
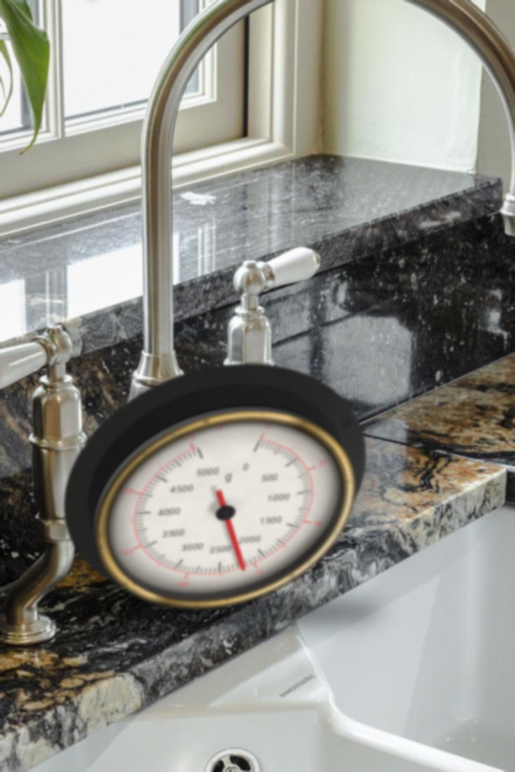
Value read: 2250 g
